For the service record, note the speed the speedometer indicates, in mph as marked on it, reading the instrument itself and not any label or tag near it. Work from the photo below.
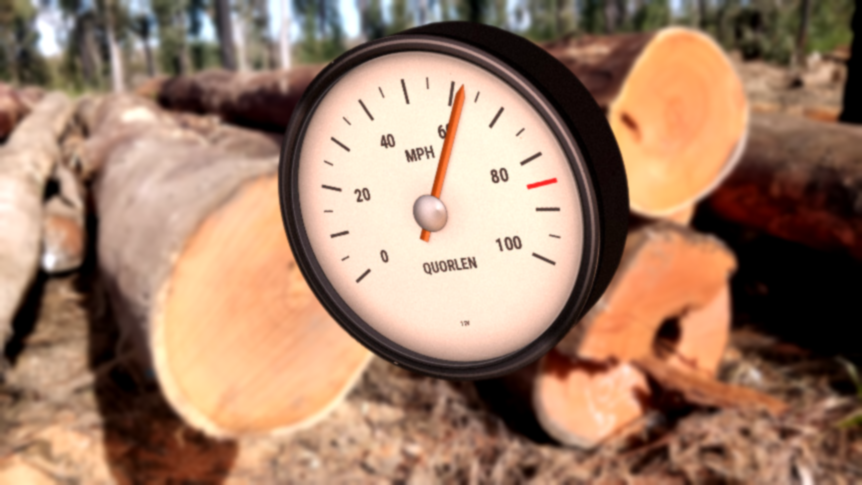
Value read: 62.5 mph
